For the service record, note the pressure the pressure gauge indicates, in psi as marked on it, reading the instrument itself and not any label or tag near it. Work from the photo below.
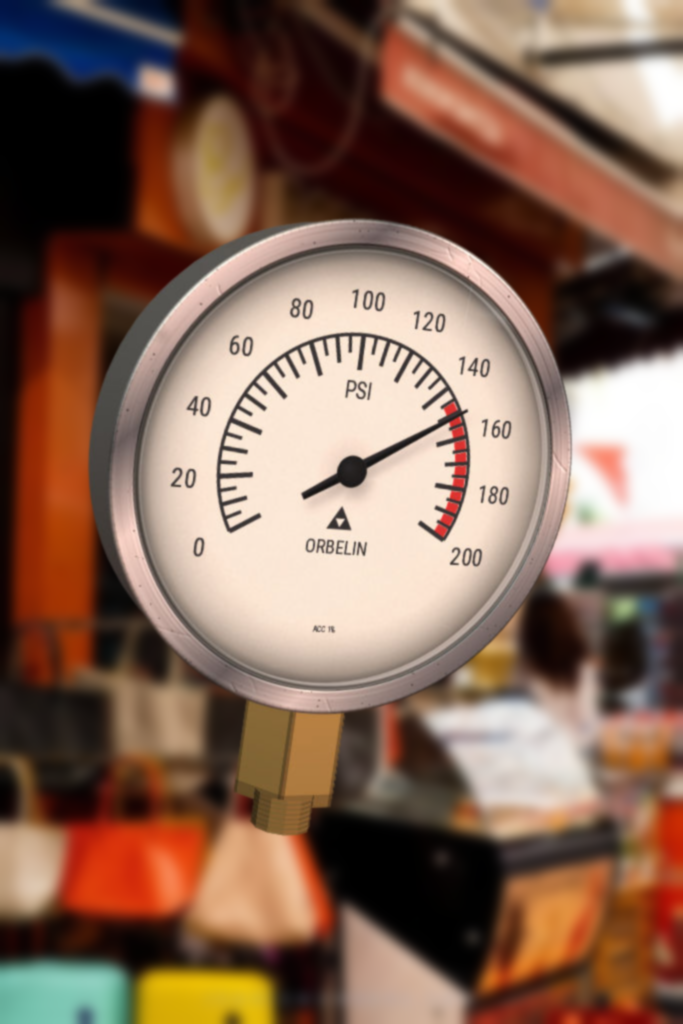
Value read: 150 psi
